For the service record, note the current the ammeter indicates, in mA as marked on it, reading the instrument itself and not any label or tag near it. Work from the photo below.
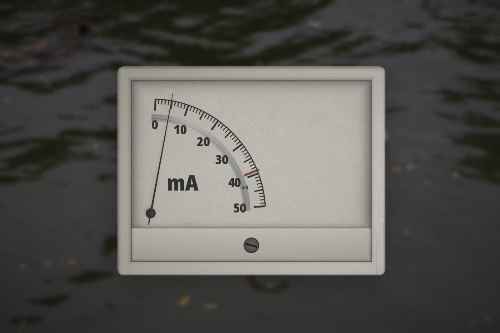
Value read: 5 mA
